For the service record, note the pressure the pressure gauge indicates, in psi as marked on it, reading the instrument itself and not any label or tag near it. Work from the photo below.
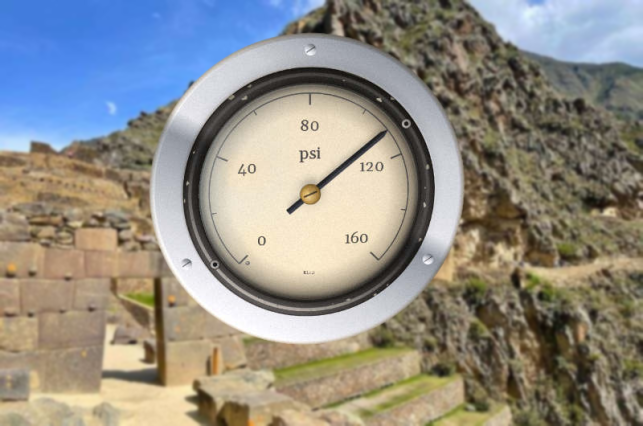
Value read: 110 psi
